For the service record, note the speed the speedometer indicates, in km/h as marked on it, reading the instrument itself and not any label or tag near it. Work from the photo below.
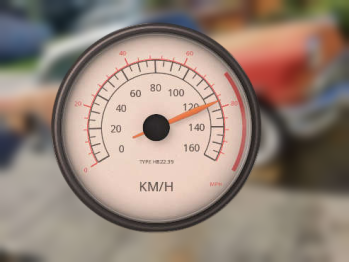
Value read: 125 km/h
